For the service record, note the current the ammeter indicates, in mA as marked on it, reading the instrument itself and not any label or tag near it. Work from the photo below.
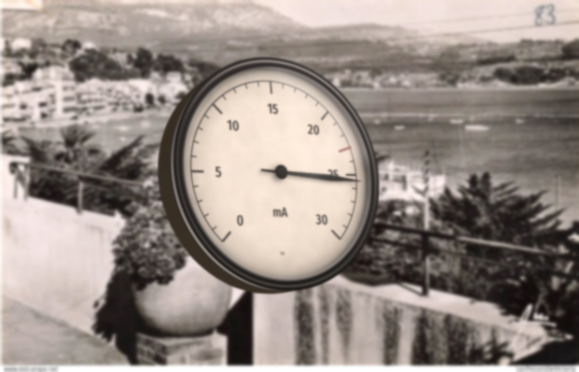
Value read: 25.5 mA
